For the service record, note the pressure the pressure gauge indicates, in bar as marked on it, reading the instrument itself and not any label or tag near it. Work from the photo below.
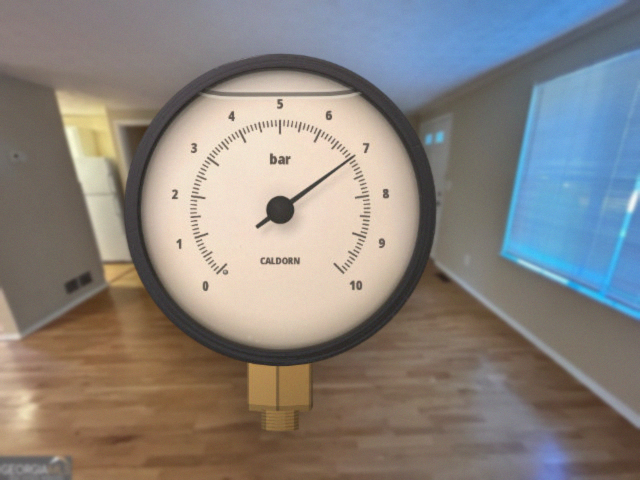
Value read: 7 bar
